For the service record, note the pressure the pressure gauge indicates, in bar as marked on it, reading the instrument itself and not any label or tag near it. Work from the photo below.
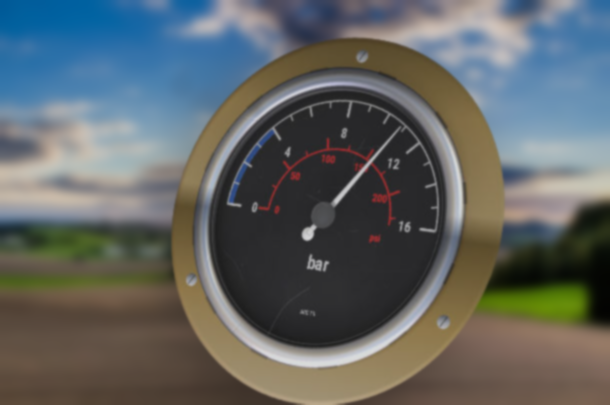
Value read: 11 bar
